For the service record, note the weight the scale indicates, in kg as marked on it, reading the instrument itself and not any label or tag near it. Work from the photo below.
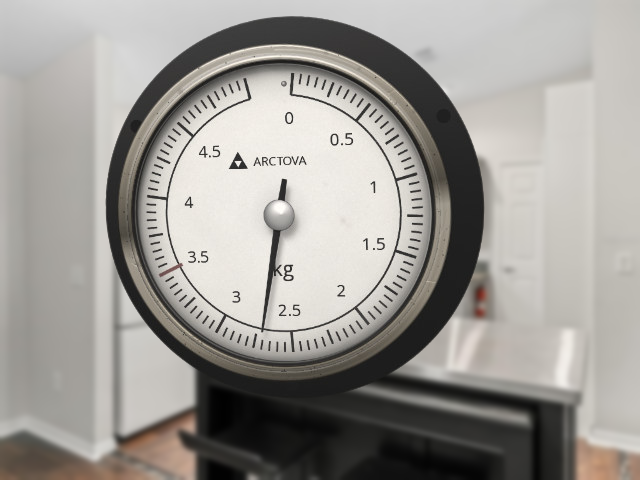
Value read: 2.7 kg
